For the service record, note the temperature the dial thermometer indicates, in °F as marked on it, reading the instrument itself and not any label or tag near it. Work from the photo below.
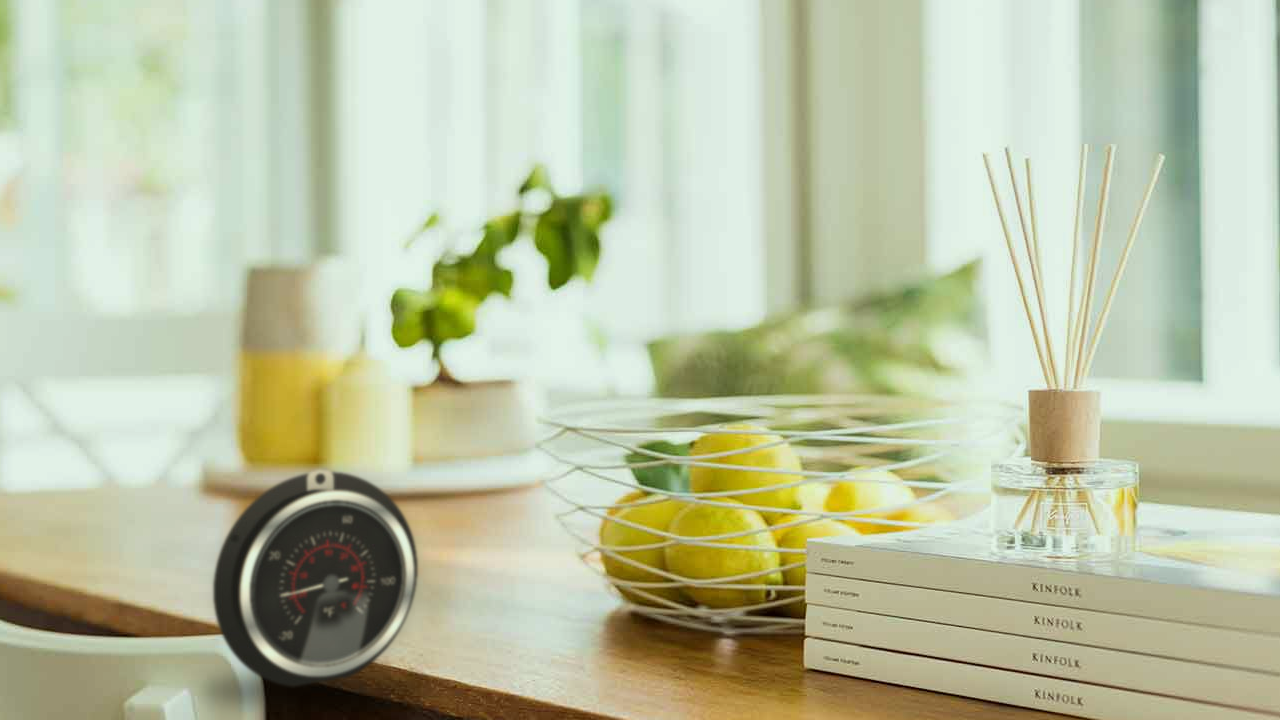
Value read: 0 °F
